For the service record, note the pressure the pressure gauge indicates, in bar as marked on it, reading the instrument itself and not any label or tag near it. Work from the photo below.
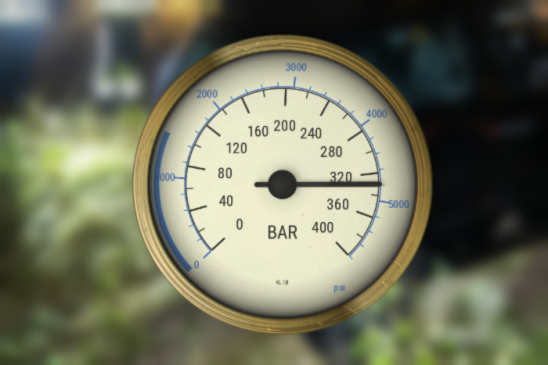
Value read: 330 bar
